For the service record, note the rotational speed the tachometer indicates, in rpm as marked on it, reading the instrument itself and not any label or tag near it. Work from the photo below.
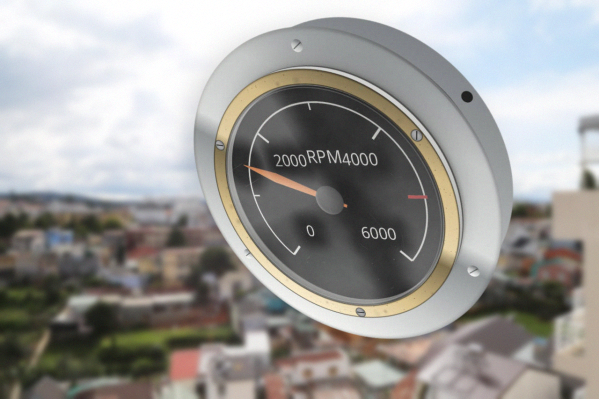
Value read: 1500 rpm
